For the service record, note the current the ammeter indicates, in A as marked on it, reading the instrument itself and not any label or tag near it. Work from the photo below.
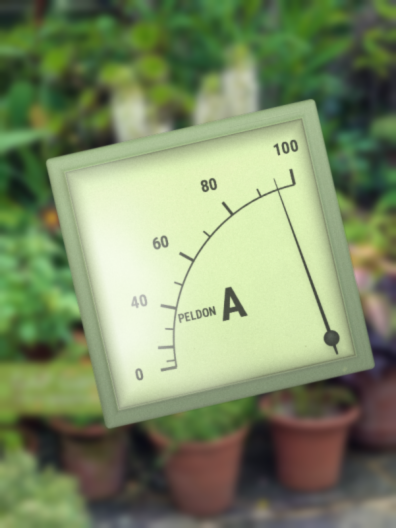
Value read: 95 A
